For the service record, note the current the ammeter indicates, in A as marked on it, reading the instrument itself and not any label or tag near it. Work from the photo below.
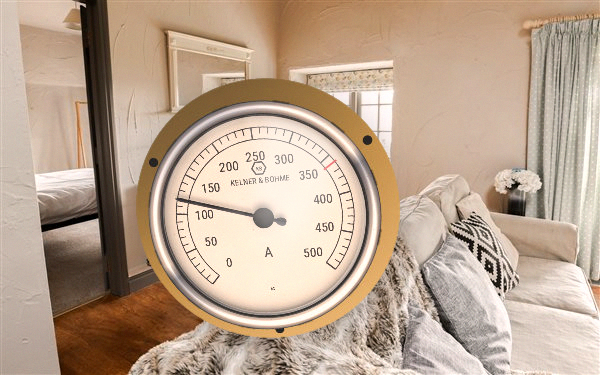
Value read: 120 A
